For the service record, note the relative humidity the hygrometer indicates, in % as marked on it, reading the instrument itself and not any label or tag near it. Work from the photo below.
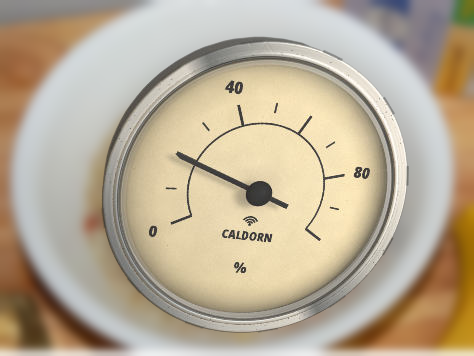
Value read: 20 %
